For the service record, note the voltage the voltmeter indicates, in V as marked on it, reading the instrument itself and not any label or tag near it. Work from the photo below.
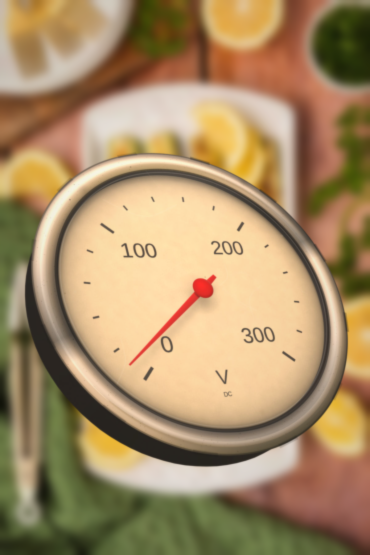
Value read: 10 V
